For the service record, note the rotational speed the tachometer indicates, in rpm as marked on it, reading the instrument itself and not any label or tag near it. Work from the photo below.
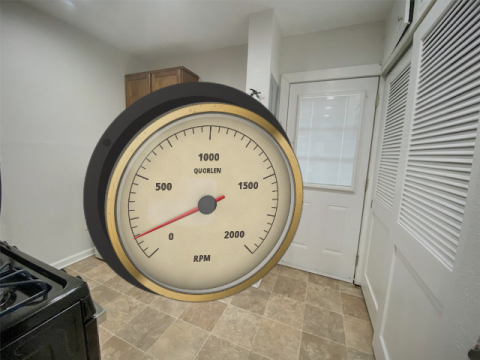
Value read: 150 rpm
